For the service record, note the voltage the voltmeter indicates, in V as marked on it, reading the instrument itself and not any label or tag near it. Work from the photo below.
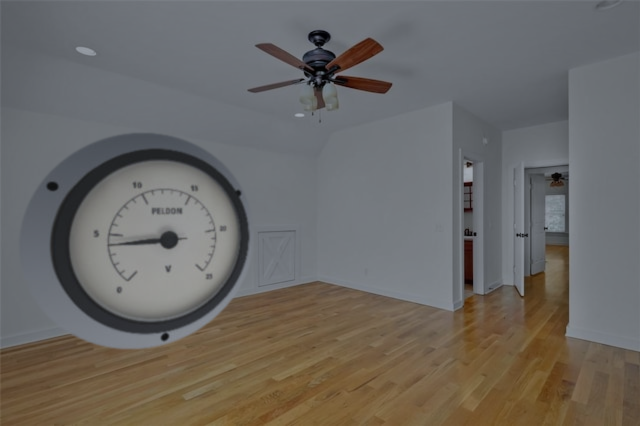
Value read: 4 V
